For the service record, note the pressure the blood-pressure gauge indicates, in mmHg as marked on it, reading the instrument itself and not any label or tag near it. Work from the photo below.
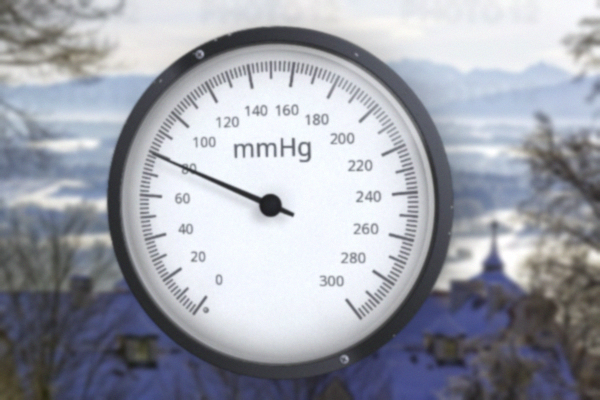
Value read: 80 mmHg
